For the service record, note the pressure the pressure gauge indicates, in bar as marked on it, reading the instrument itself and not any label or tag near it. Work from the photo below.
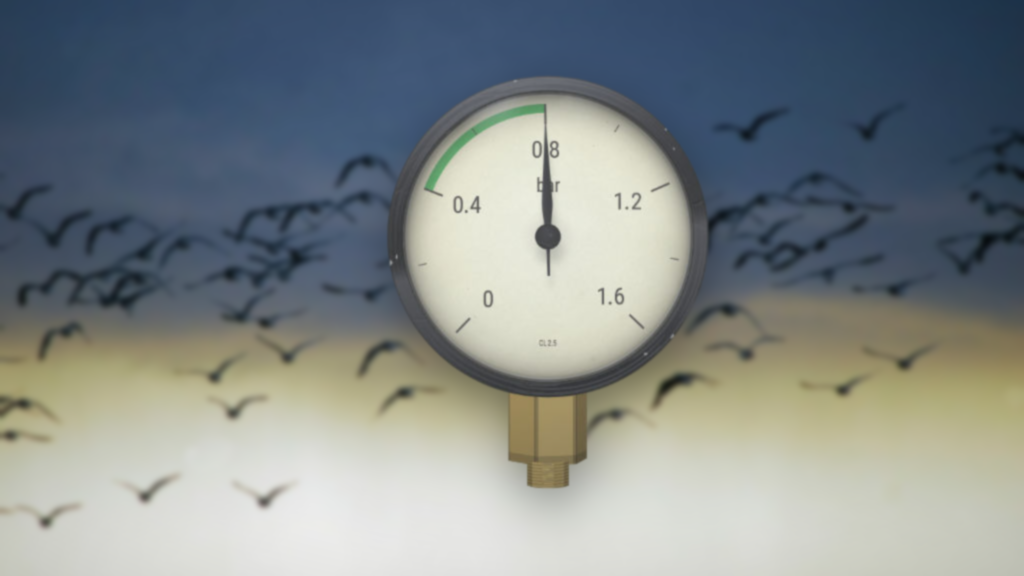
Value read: 0.8 bar
